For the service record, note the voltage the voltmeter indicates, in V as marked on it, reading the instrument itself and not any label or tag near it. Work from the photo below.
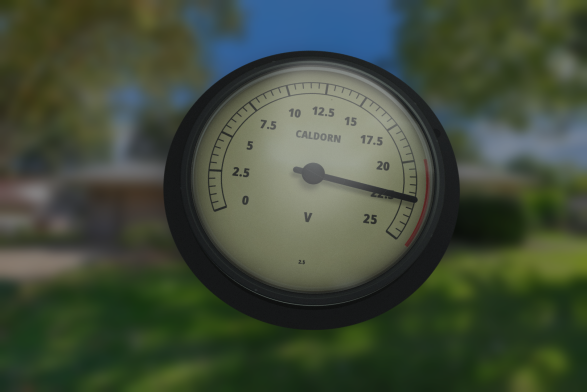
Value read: 22.5 V
